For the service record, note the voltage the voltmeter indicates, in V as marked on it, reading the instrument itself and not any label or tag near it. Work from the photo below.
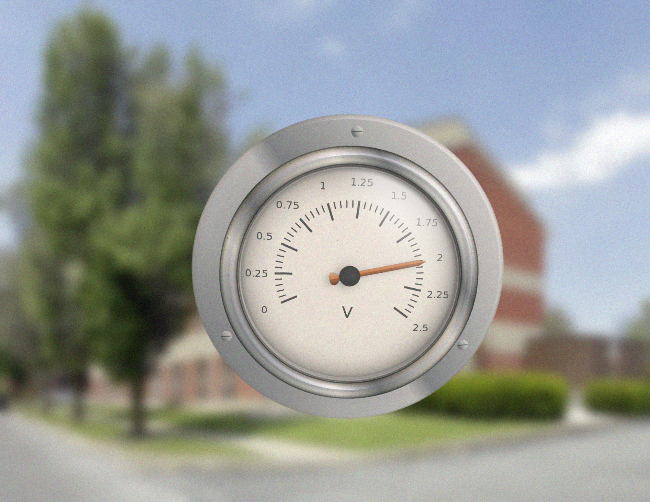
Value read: 2 V
